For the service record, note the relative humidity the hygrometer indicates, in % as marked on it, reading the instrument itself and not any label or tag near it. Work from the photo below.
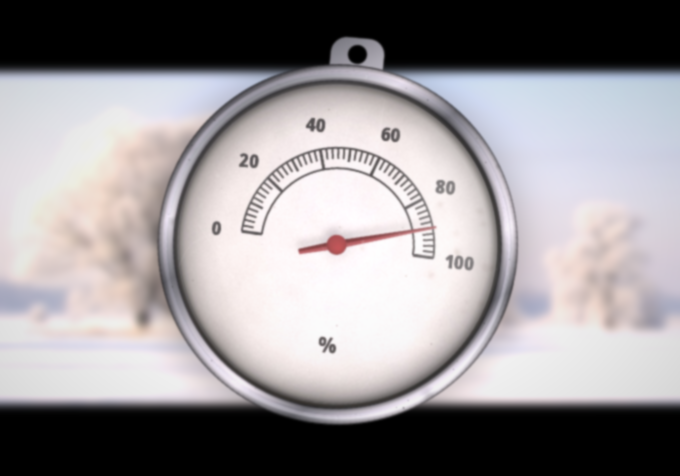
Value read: 90 %
